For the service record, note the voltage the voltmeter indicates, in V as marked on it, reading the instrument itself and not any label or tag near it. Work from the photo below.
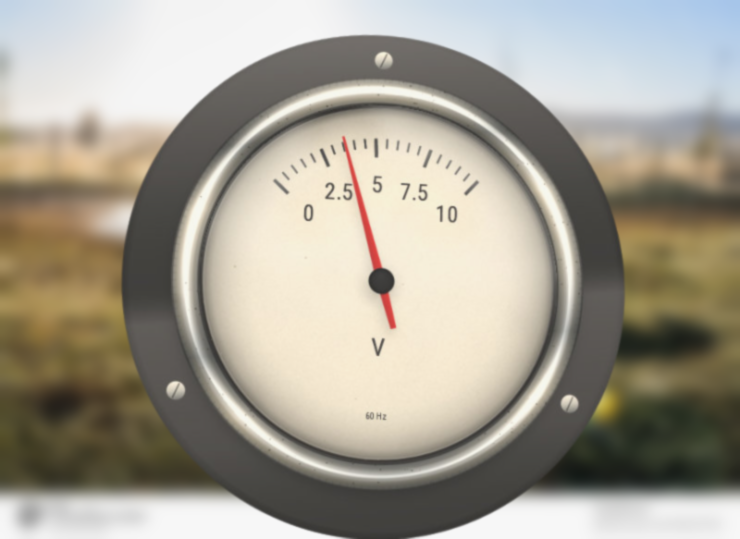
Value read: 3.5 V
